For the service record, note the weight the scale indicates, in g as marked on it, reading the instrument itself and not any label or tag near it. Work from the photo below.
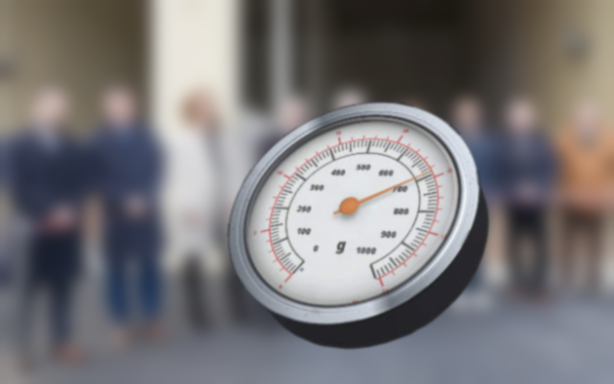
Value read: 700 g
